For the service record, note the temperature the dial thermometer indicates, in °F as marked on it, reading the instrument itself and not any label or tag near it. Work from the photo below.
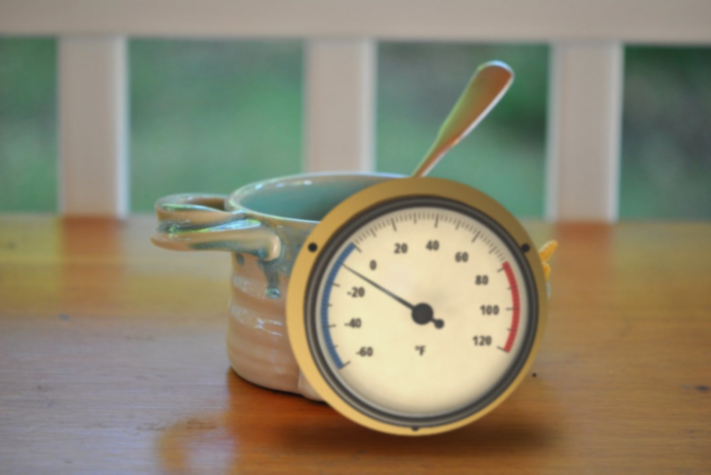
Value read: -10 °F
